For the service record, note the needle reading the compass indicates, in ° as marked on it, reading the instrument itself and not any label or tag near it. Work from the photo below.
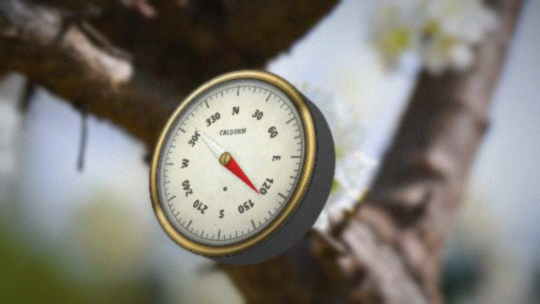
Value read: 130 °
